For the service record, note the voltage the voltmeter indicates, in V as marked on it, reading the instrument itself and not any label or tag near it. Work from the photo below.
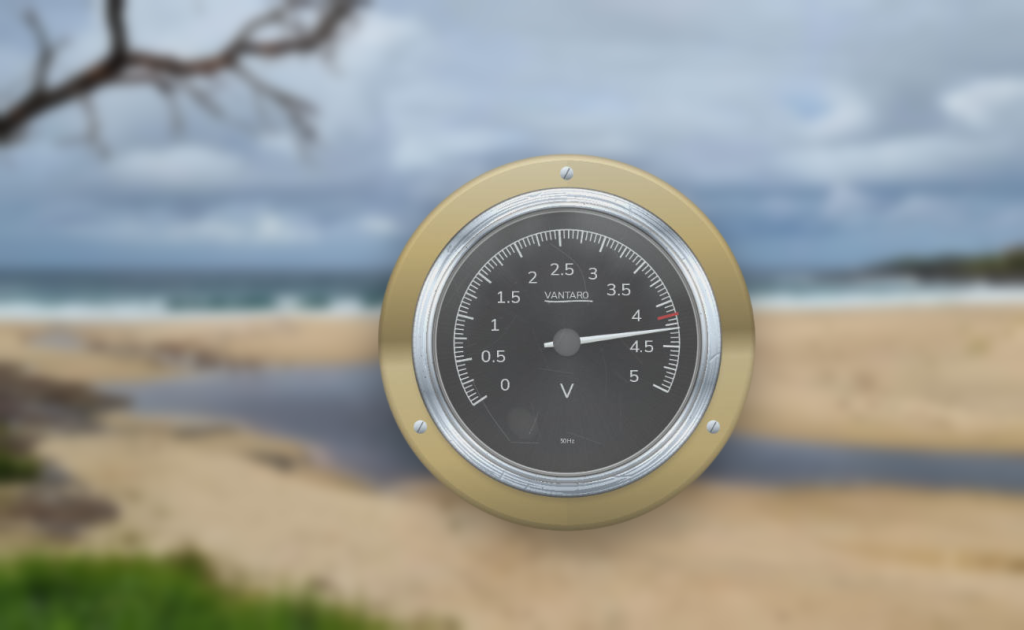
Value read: 4.3 V
